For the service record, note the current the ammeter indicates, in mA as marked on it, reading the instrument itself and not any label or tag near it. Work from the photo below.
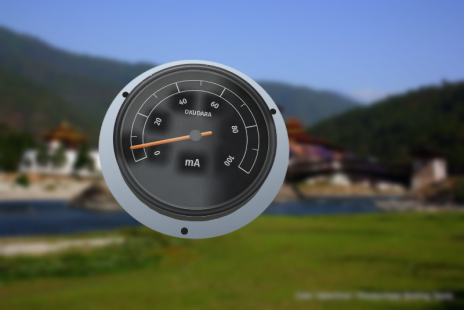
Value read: 5 mA
